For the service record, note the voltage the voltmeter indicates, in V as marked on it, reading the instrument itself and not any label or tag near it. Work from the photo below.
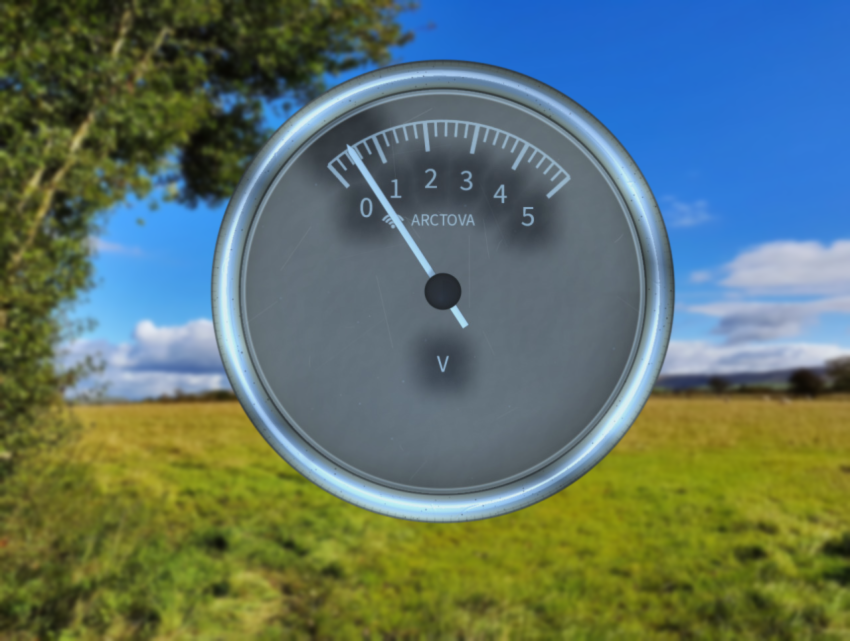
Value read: 0.5 V
